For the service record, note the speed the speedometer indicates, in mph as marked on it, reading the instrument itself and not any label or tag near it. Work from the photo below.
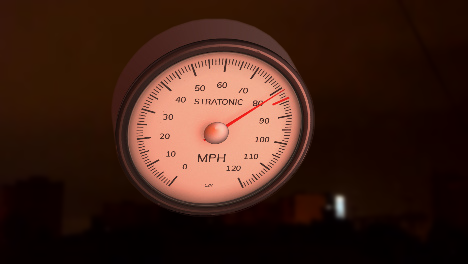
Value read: 80 mph
